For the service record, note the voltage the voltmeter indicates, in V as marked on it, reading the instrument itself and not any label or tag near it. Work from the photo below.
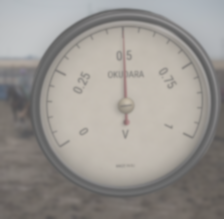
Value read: 0.5 V
